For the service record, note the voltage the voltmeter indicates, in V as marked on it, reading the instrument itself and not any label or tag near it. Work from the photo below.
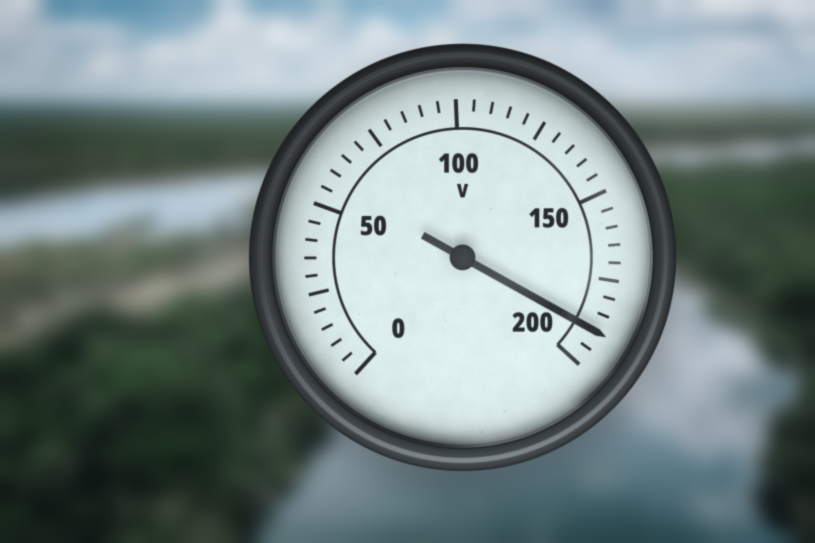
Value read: 190 V
